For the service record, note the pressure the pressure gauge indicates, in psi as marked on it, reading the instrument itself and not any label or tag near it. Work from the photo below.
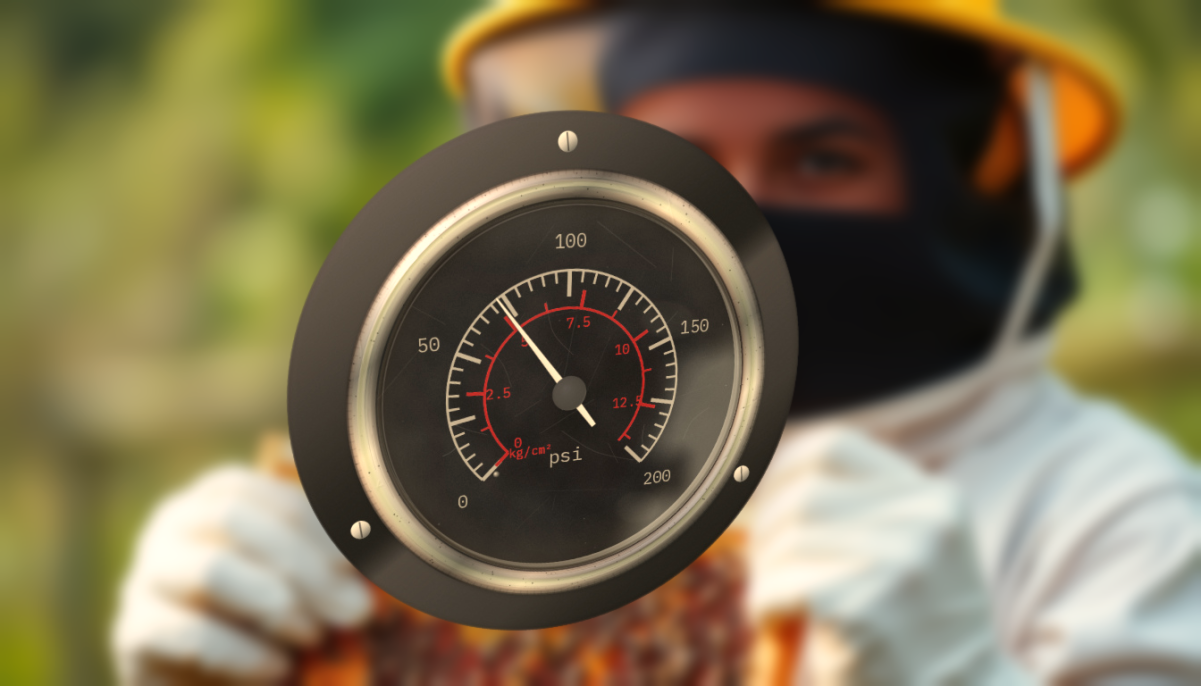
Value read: 72.5 psi
